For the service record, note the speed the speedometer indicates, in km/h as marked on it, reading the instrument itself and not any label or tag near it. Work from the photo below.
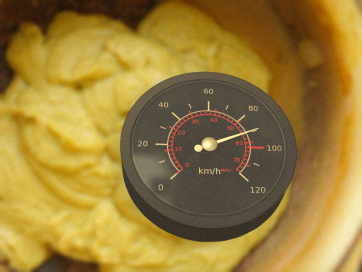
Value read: 90 km/h
